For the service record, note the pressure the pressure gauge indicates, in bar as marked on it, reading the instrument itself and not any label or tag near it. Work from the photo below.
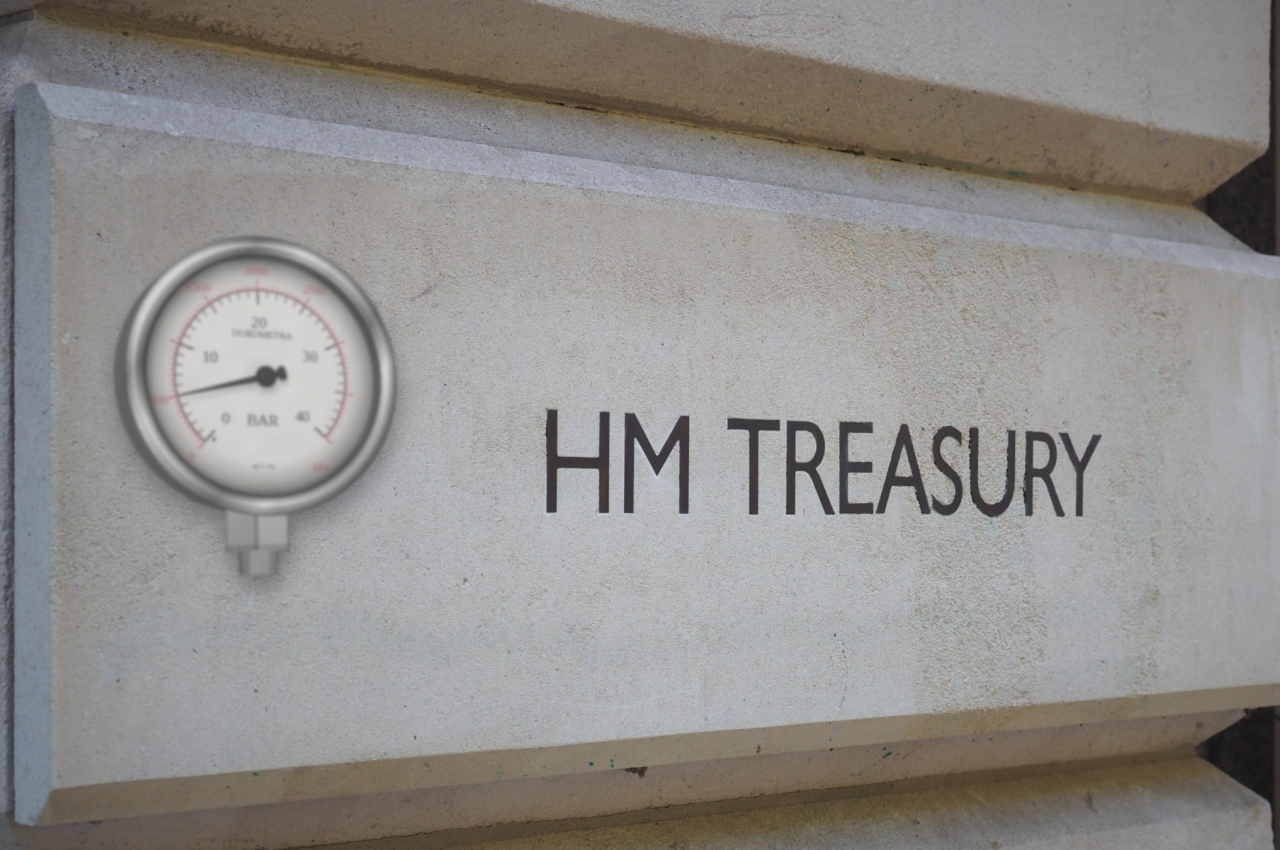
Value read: 5 bar
